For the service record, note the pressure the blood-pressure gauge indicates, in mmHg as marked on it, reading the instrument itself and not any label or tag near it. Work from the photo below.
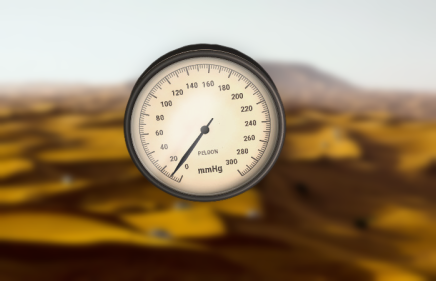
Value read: 10 mmHg
